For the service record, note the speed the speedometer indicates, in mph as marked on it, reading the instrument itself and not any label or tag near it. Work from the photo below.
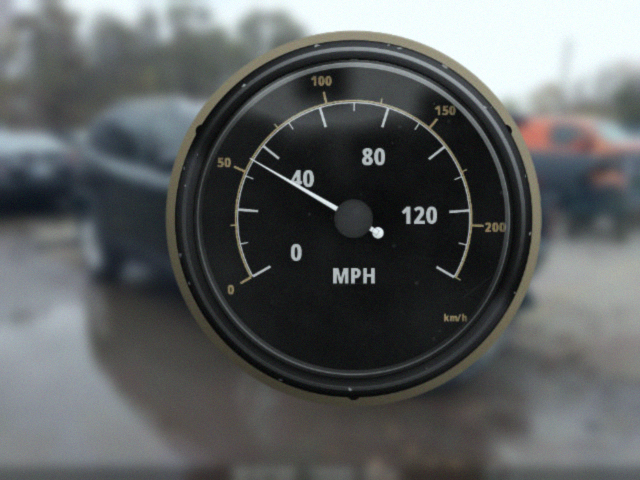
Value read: 35 mph
